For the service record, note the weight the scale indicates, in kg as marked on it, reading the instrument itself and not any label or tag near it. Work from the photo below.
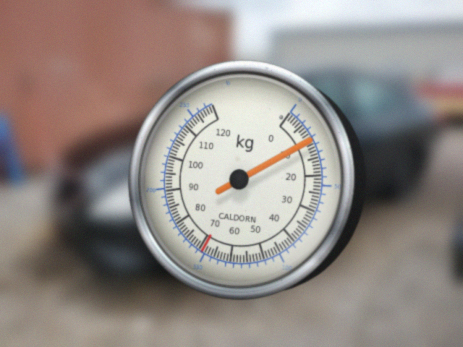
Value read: 10 kg
